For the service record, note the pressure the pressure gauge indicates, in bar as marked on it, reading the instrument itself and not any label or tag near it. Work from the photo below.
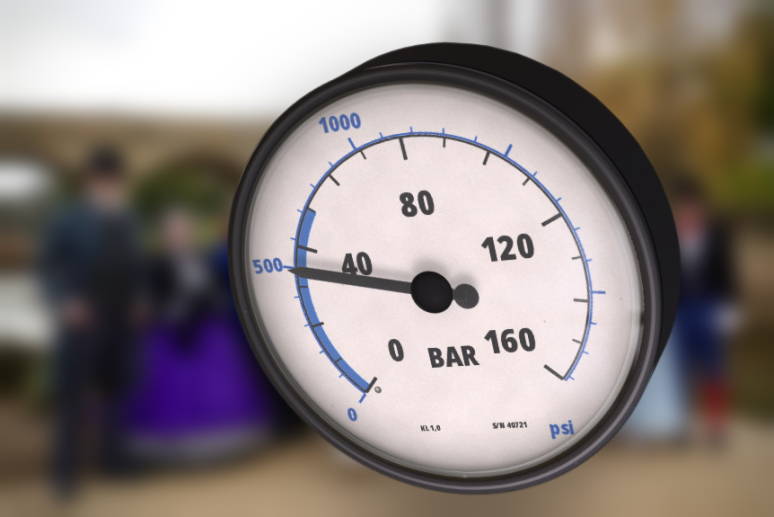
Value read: 35 bar
